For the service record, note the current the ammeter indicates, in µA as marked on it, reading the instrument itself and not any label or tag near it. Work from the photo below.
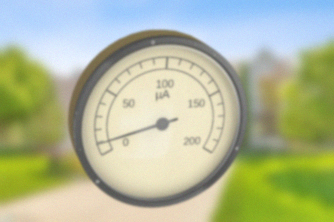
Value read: 10 µA
